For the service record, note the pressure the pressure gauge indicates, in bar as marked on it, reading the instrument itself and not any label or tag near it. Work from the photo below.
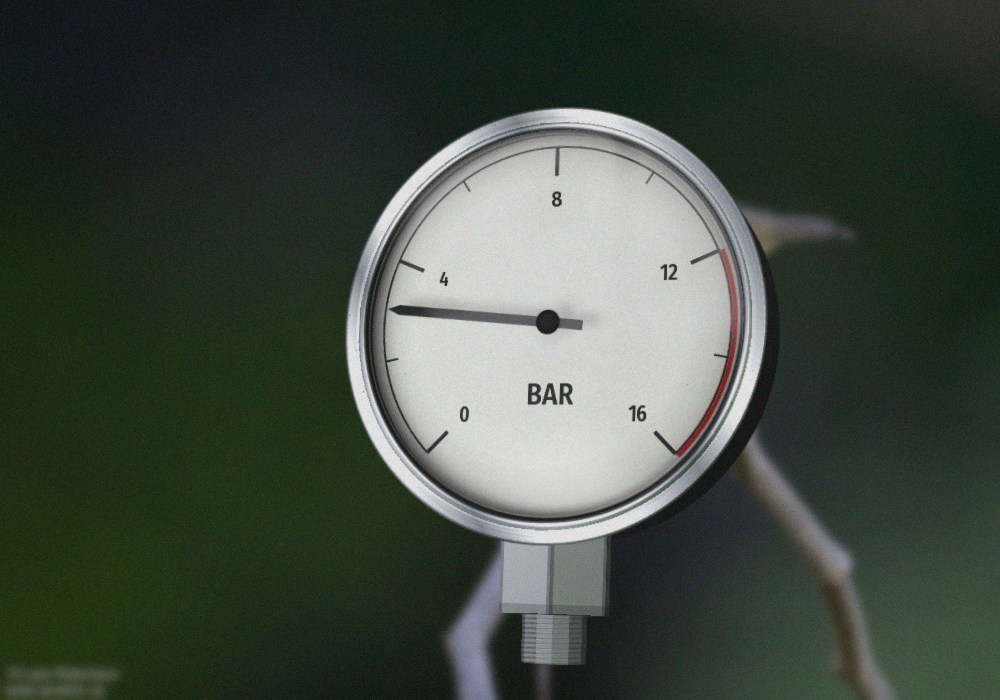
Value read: 3 bar
